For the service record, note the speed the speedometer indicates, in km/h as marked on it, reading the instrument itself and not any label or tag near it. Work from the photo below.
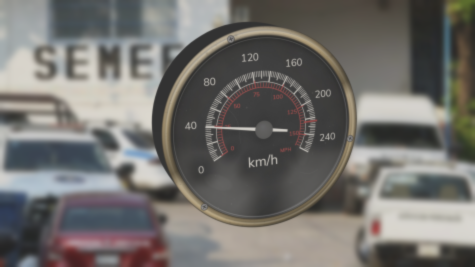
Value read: 40 km/h
